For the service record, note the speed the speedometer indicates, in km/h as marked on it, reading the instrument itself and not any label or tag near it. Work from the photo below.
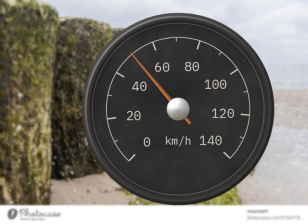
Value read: 50 km/h
